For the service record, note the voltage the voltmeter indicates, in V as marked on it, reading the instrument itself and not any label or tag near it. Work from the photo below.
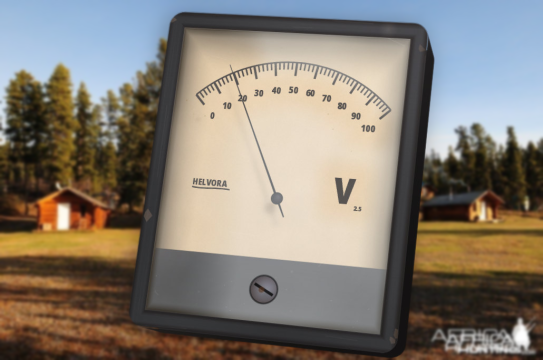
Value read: 20 V
